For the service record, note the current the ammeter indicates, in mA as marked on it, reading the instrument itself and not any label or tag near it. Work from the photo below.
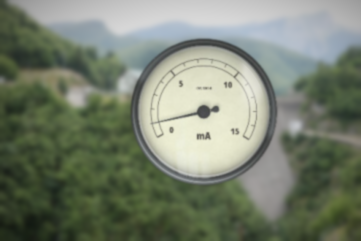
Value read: 1 mA
